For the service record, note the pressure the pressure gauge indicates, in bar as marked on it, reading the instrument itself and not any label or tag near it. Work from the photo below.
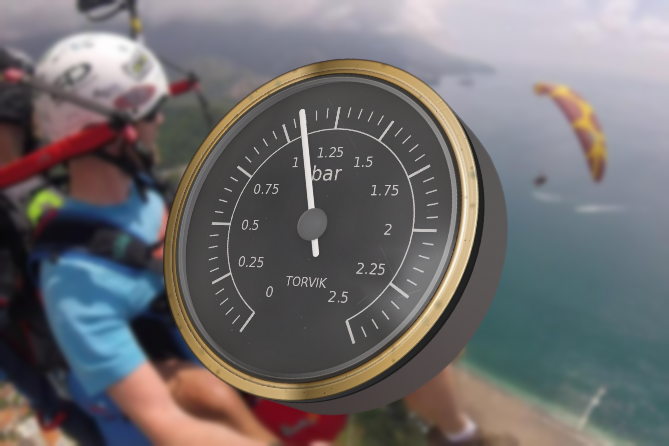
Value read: 1.1 bar
